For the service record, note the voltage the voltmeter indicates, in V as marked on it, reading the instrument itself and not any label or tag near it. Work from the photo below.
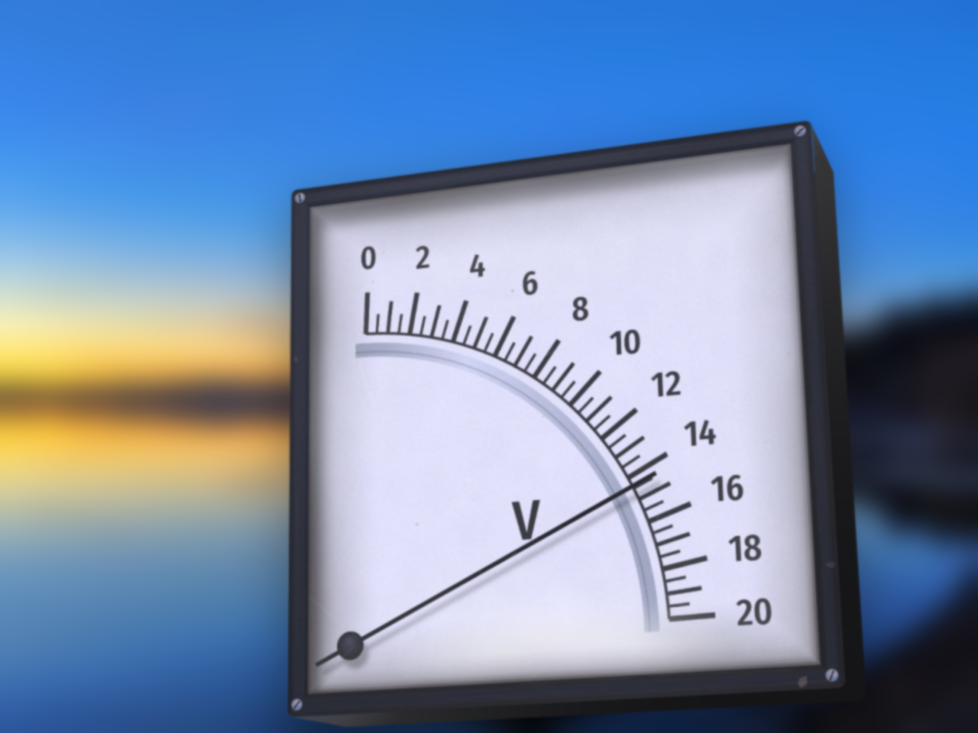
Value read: 14.5 V
